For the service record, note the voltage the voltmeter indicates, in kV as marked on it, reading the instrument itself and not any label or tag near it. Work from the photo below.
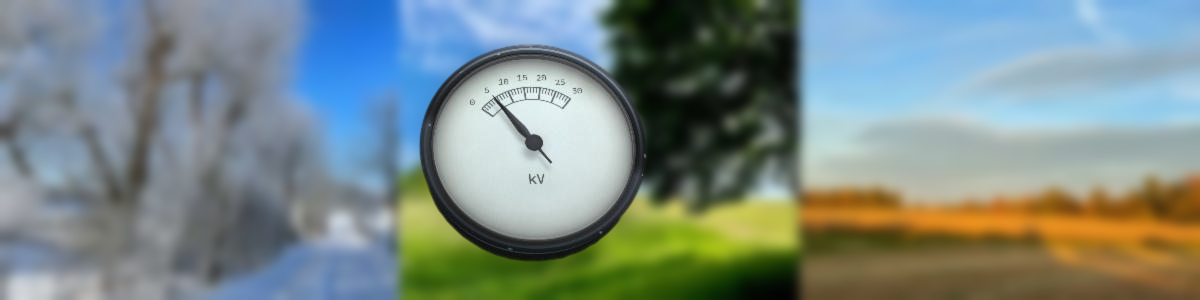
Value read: 5 kV
